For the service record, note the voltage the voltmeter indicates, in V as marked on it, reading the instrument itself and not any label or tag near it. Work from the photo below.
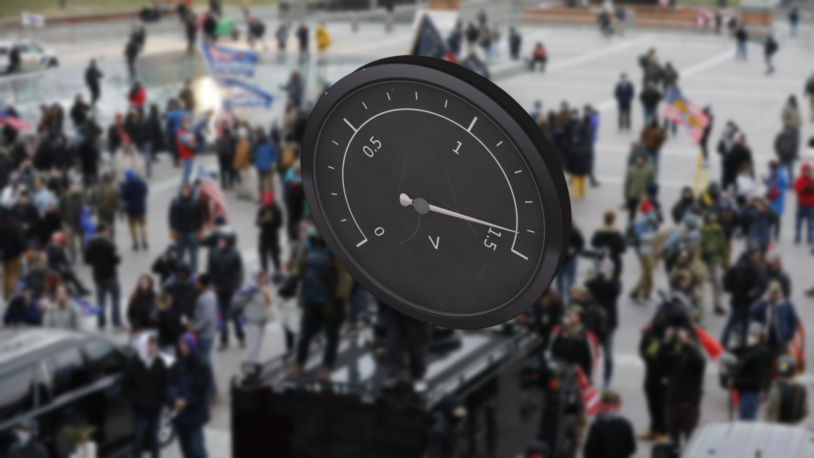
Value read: 1.4 V
